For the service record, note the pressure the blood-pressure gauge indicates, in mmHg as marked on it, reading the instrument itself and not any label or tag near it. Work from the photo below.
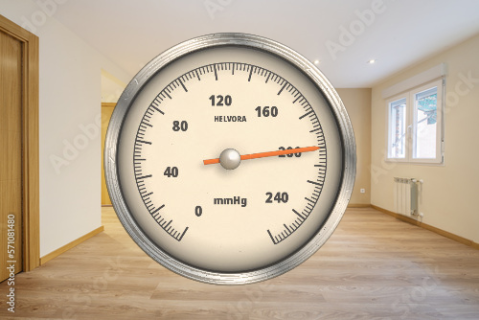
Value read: 200 mmHg
